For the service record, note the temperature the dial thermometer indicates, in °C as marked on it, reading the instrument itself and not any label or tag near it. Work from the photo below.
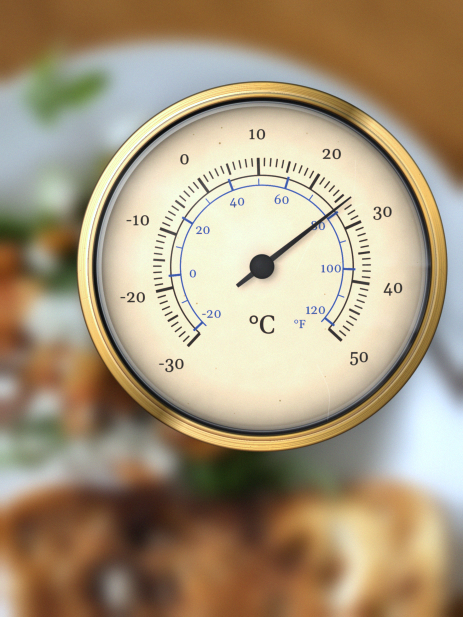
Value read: 26 °C
